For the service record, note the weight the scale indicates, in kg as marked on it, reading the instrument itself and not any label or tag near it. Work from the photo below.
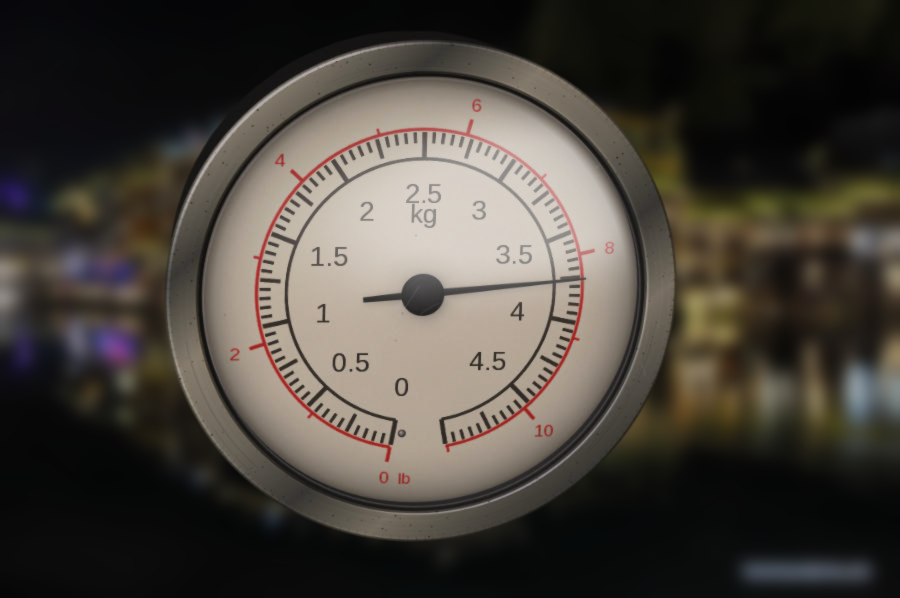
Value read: 3.75 kg
